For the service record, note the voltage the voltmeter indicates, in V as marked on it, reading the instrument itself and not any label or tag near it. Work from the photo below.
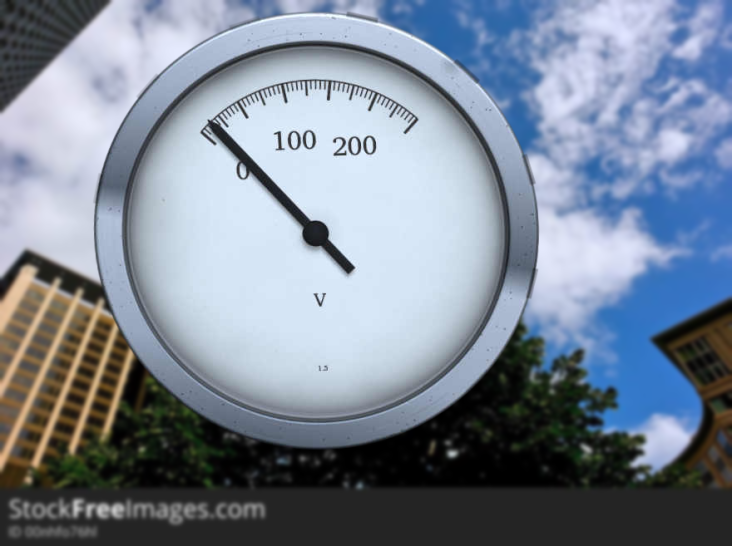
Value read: 15 V
